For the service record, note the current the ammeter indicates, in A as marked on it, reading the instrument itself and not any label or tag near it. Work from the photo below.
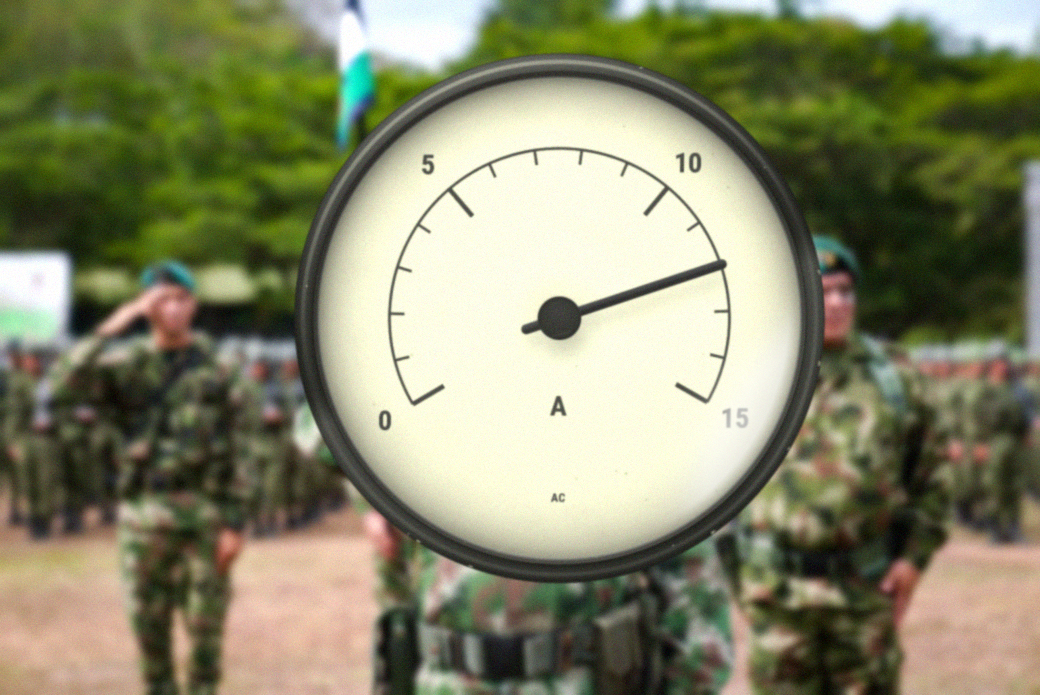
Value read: 12 A
